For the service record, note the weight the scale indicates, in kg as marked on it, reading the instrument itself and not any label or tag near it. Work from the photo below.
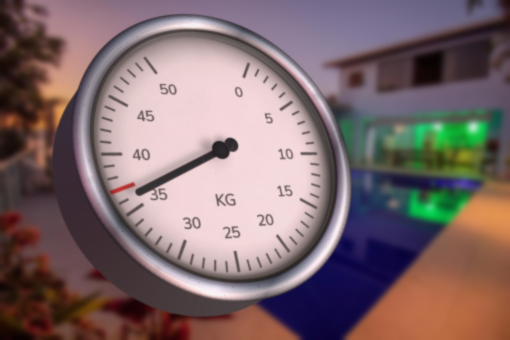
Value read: 36 kg
